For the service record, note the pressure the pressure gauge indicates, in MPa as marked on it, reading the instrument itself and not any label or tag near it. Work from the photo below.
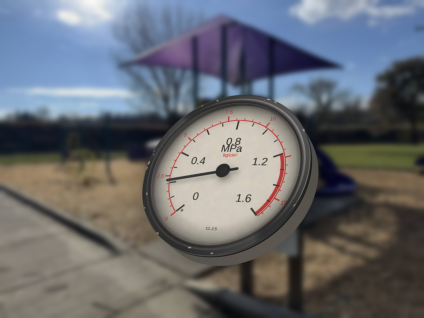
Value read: 0.2 MPa
